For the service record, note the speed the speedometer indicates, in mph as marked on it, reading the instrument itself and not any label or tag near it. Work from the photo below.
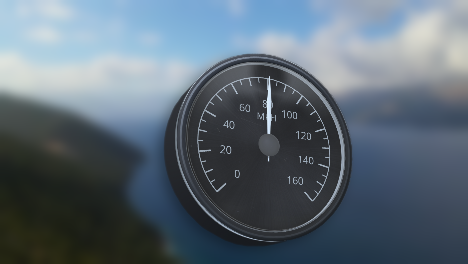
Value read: 80 mph
